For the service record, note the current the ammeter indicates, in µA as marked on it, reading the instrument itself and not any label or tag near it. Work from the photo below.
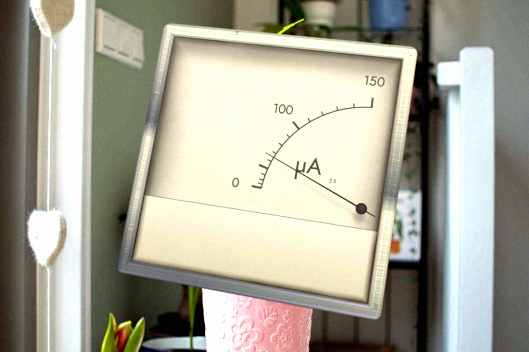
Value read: 65 µA
